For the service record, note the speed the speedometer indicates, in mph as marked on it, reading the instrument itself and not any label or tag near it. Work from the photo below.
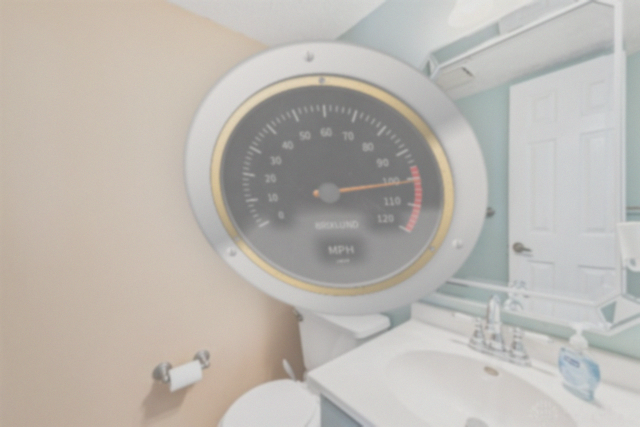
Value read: 100 mph
